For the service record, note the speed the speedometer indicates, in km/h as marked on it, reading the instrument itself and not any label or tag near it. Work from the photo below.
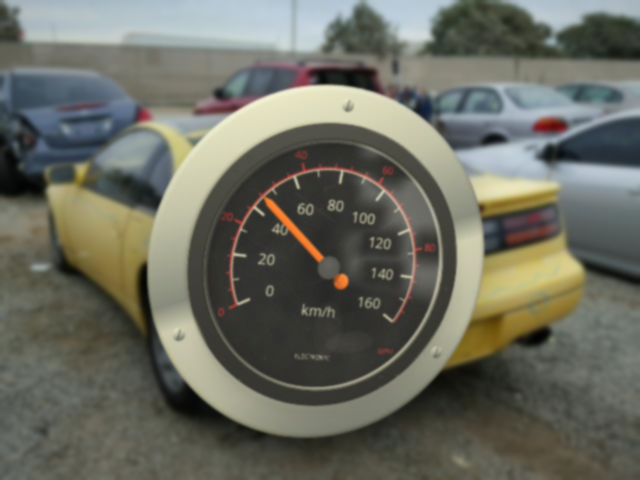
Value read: 45 km/h
